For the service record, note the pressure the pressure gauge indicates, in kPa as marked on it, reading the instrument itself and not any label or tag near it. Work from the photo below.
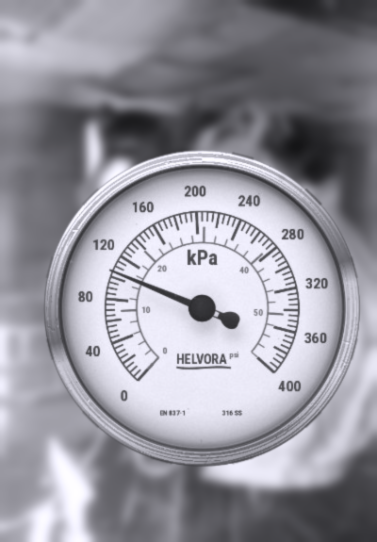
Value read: 105 kPa
